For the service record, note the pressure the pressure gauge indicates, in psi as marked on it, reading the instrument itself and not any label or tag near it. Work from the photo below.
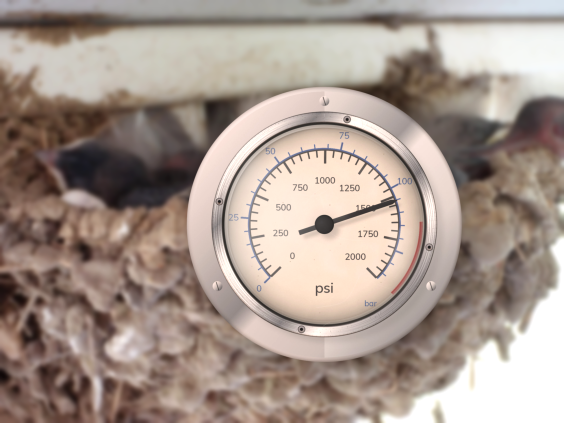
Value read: 1525 psi
